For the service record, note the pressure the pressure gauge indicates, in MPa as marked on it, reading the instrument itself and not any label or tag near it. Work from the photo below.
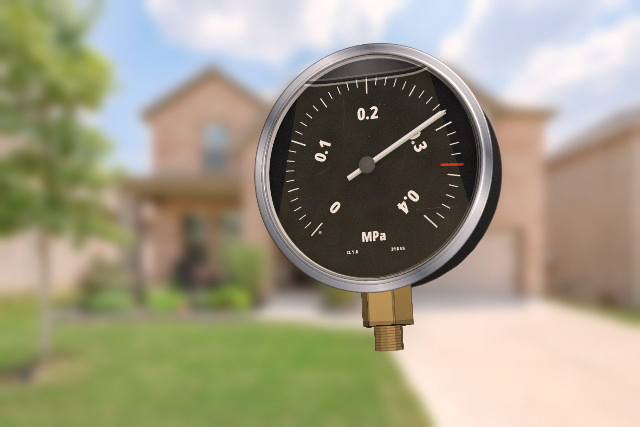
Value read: 0.29 MPa
